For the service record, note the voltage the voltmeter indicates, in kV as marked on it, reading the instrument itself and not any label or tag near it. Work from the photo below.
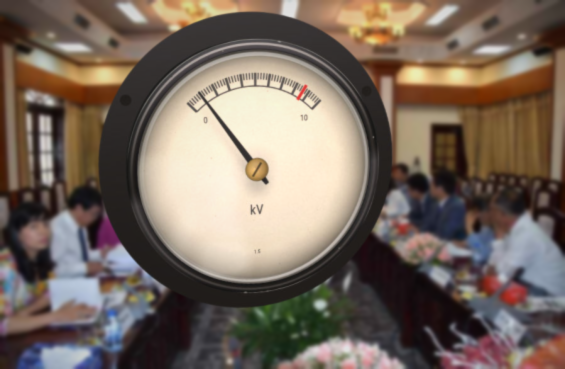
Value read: 1 kV
